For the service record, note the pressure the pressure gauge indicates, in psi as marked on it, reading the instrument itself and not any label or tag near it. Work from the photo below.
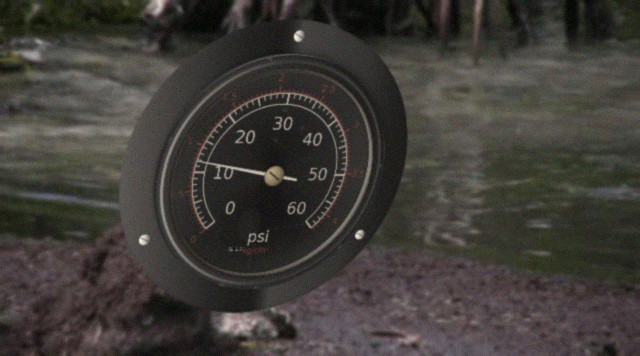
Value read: 12 psi
